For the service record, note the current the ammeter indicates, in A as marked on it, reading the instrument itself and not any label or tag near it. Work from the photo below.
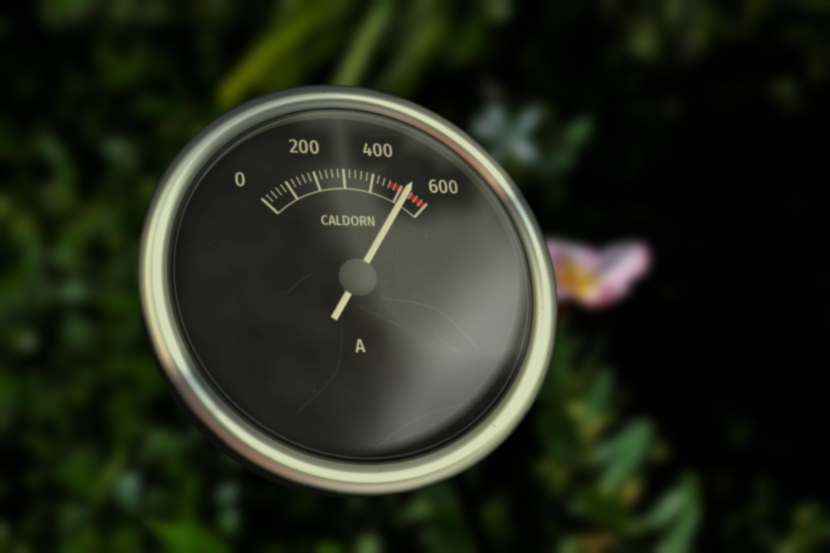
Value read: 520 A
